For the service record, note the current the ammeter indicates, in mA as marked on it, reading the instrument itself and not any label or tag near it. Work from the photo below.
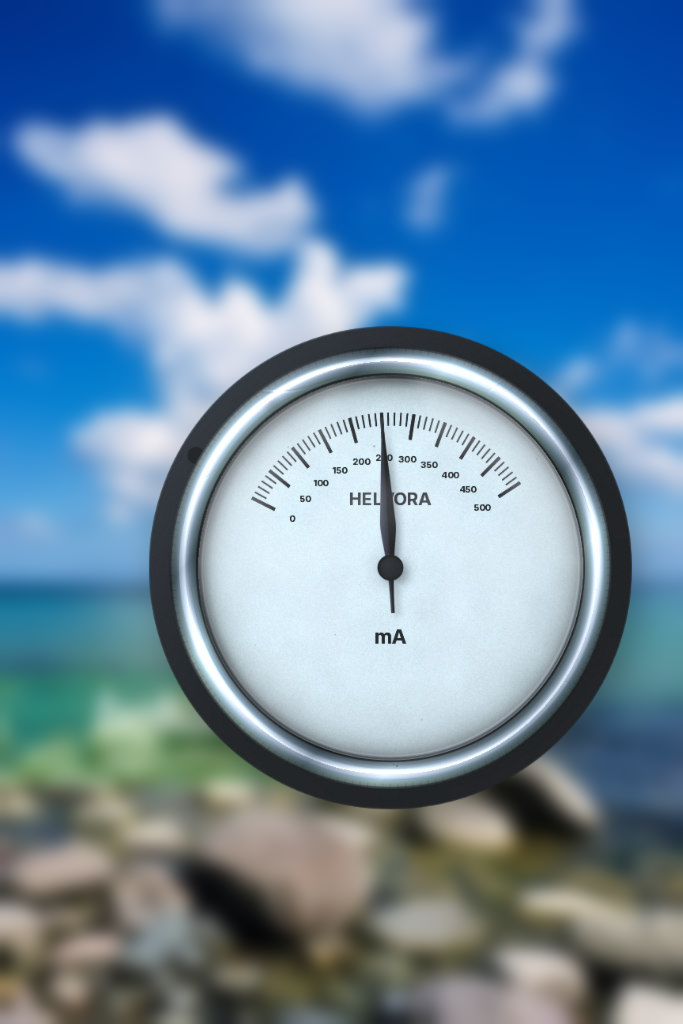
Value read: 250 mA
